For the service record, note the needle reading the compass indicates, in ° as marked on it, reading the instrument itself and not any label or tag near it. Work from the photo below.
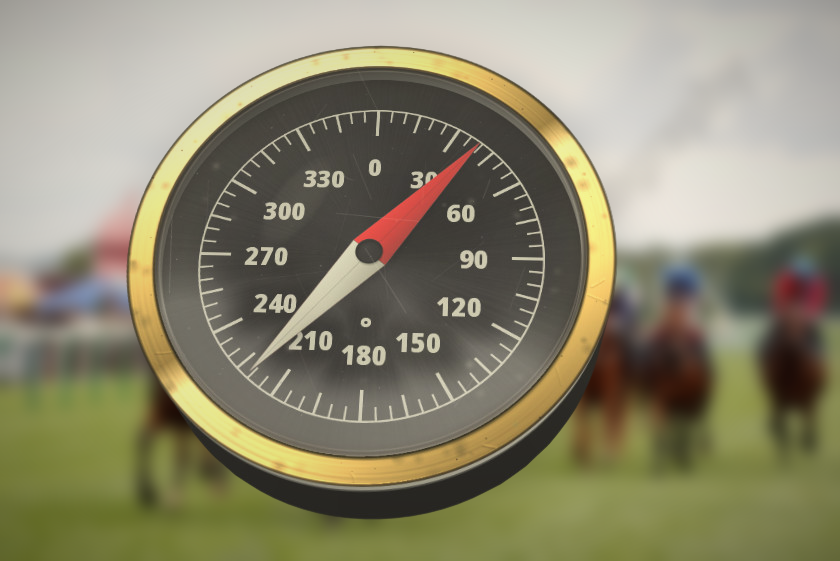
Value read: 40 °
